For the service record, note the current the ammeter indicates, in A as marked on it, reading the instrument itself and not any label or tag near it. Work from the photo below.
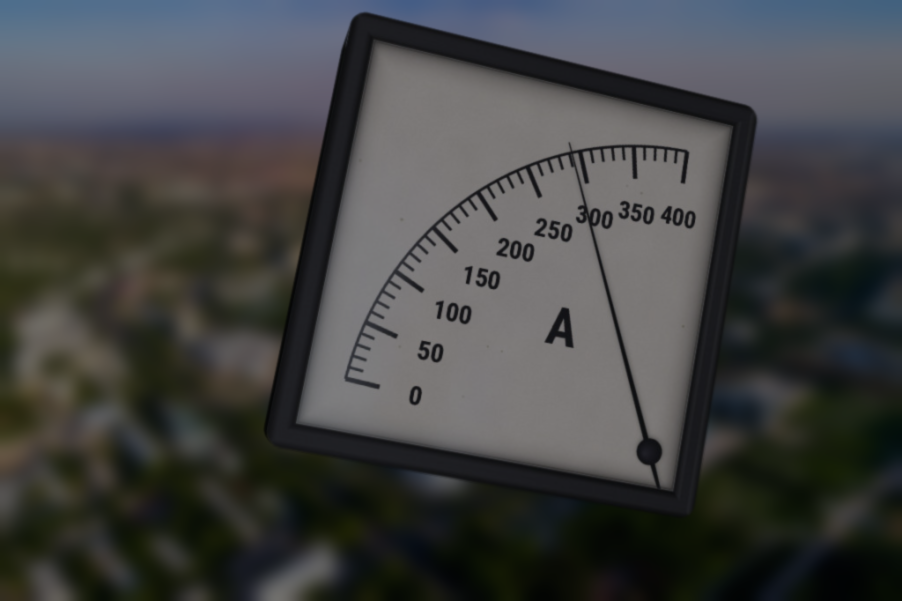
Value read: 290 A
